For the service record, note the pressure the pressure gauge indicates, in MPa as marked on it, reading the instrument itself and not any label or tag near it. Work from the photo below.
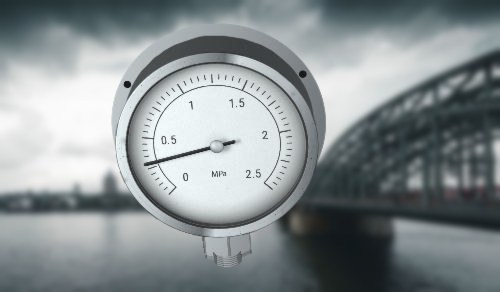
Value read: 0.3 MPa
